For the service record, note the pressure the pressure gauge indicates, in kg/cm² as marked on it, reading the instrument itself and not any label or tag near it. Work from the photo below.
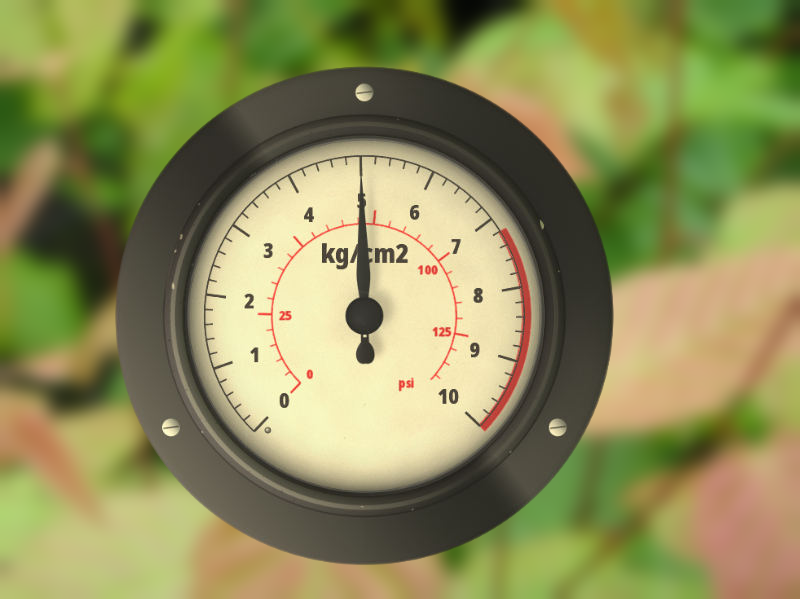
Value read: 5 kg/cm²
